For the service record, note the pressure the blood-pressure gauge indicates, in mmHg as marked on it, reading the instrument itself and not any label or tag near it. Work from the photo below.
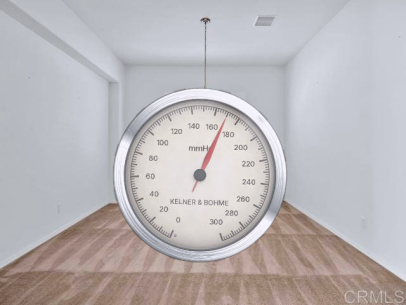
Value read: 170 mmHg
